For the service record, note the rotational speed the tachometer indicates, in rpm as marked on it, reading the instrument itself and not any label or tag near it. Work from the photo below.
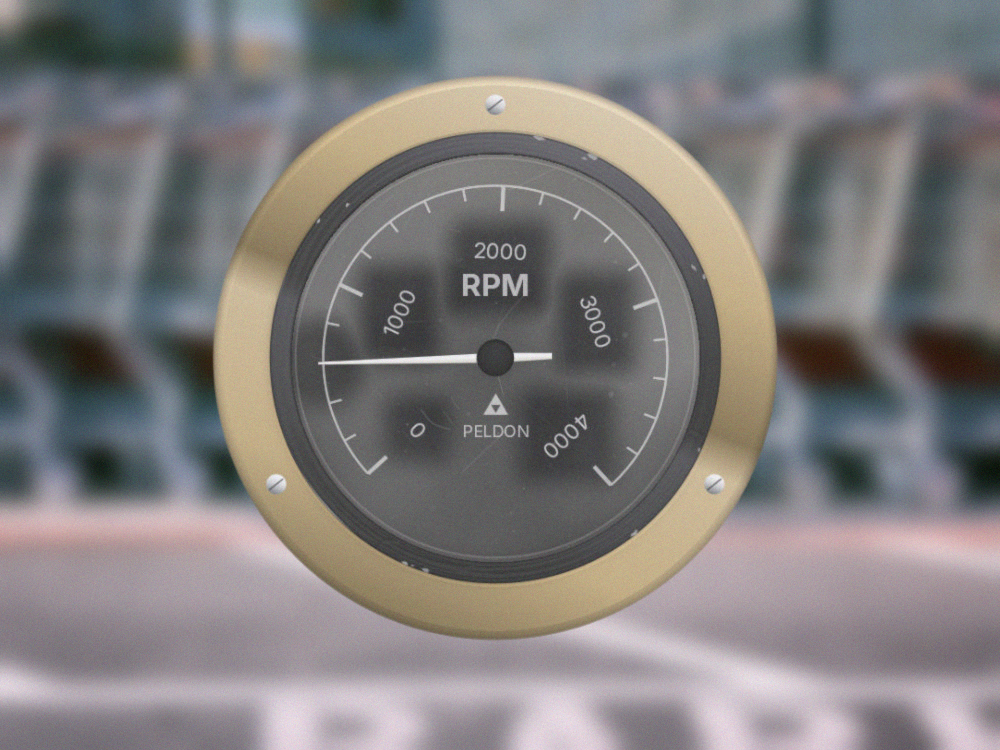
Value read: 600 rpm
